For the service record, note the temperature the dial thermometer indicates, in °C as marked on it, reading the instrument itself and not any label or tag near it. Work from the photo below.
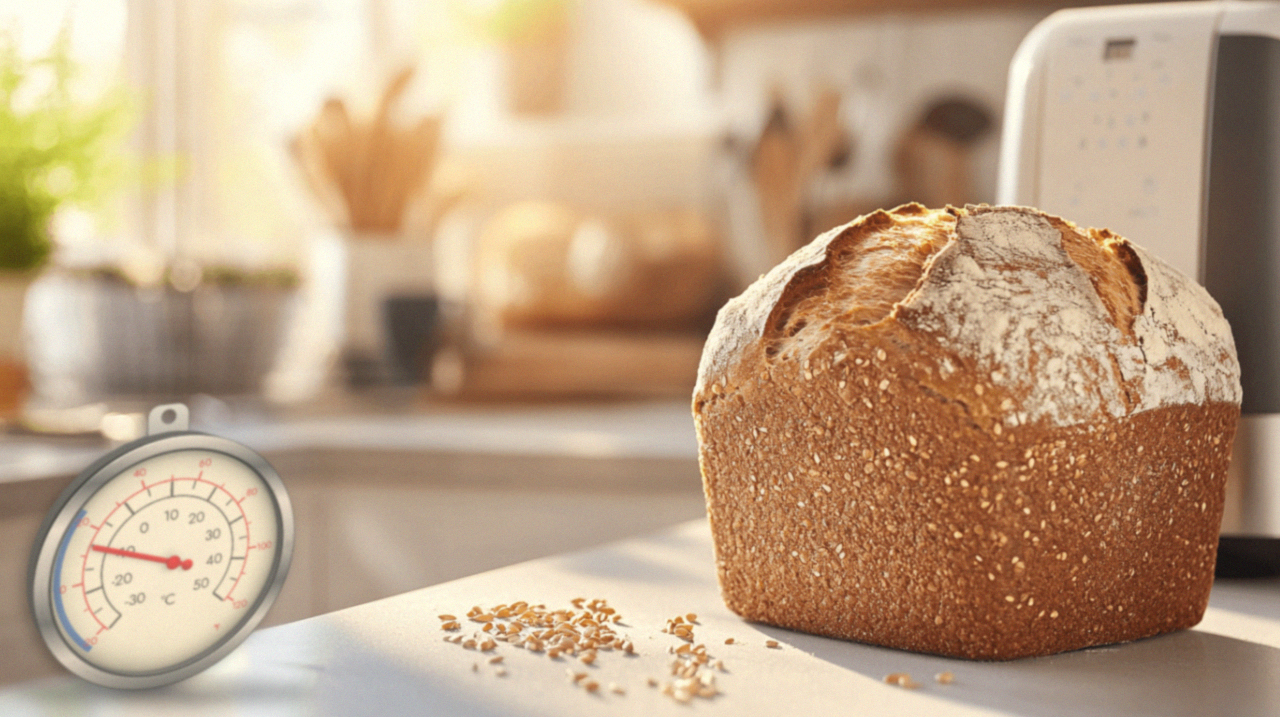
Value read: -10 °C
